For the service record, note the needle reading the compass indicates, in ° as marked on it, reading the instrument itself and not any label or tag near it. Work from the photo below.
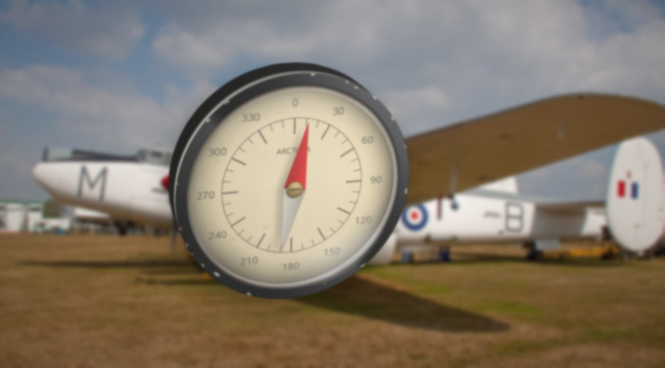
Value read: 10 °
